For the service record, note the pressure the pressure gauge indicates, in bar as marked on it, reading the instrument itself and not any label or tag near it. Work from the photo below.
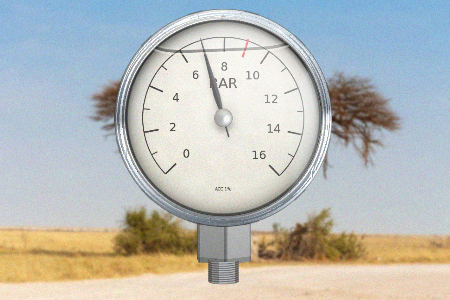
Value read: 7 bar
